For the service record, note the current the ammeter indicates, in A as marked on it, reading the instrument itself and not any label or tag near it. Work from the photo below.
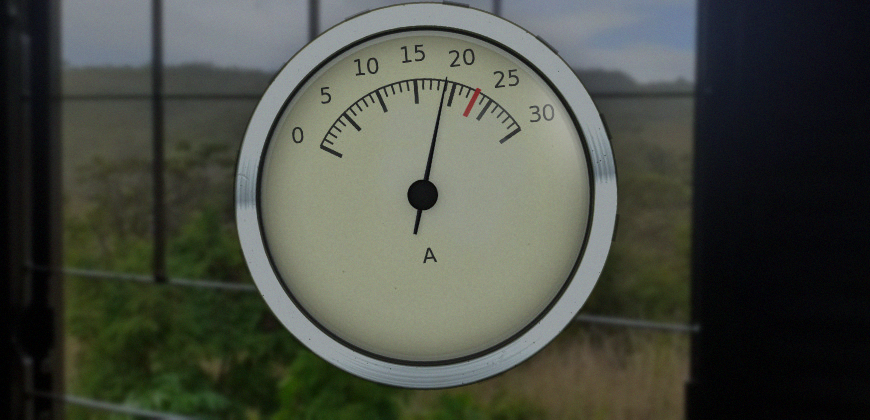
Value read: 19 A
